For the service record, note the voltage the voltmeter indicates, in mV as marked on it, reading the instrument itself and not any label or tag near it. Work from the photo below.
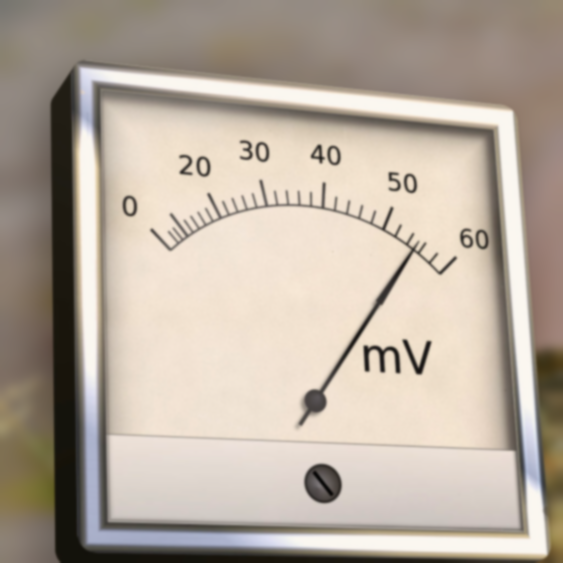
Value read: 55 mV
